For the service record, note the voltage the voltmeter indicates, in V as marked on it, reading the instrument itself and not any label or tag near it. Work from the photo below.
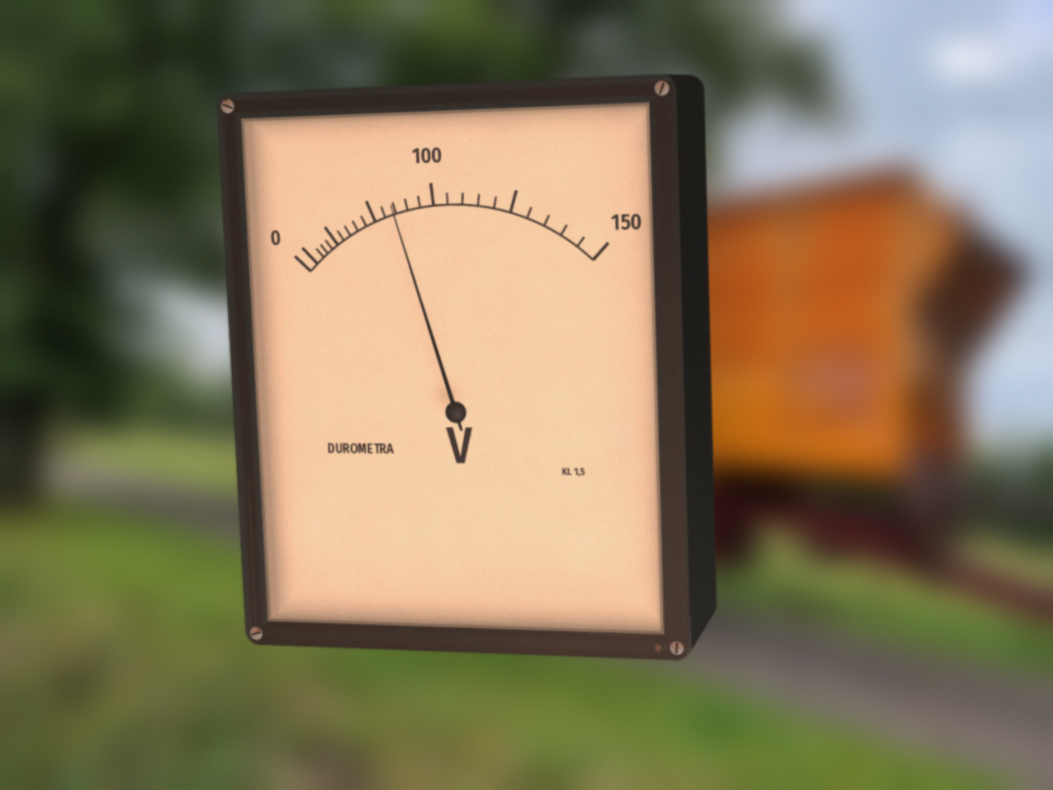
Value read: 85 V
